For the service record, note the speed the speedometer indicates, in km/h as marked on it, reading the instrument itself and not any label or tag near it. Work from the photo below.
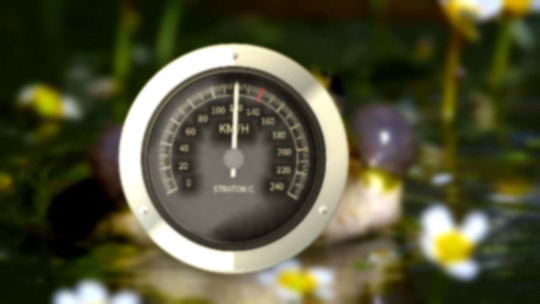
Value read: 120 km/h
